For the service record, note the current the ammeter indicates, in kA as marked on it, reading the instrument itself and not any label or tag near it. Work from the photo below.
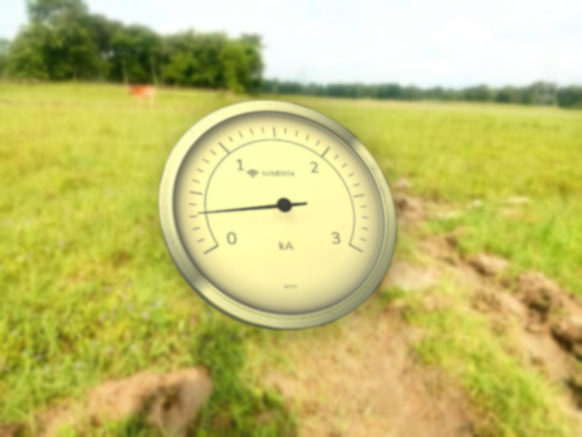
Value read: 0.3 kA
